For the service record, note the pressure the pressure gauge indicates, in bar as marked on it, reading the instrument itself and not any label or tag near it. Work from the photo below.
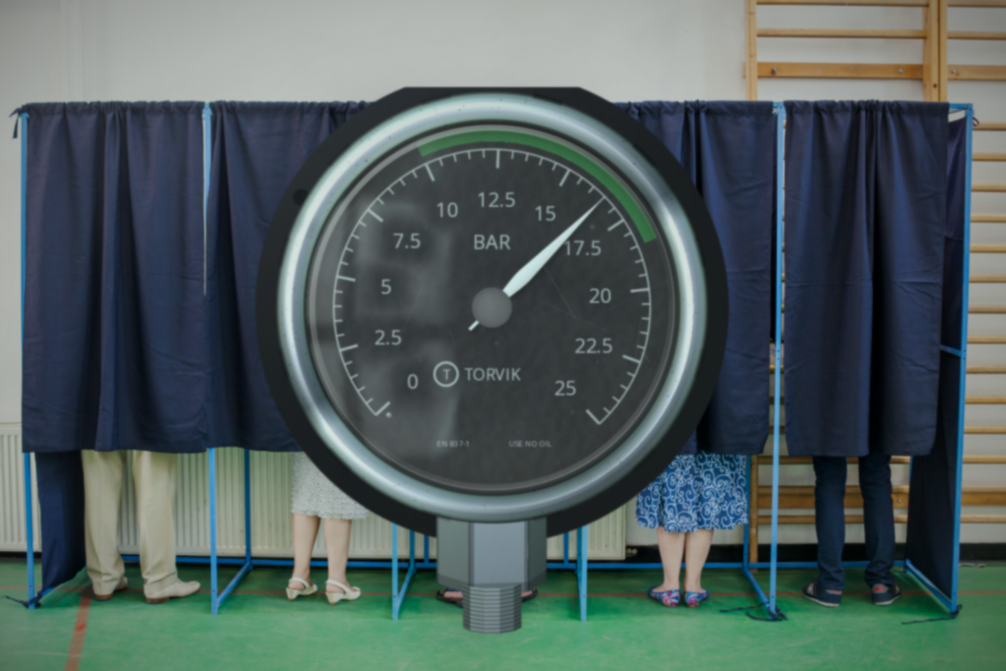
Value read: 16.5 bar
